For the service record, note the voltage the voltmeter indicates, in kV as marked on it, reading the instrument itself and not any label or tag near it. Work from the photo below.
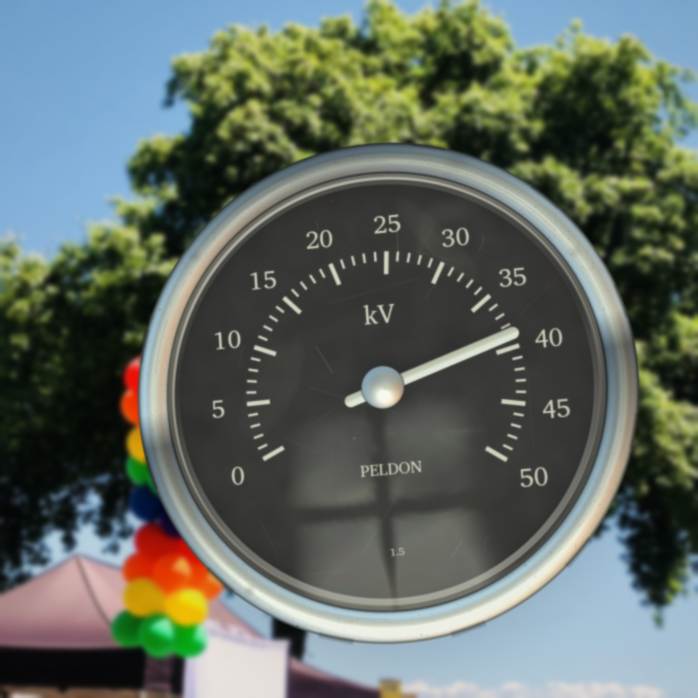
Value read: 39 kV
